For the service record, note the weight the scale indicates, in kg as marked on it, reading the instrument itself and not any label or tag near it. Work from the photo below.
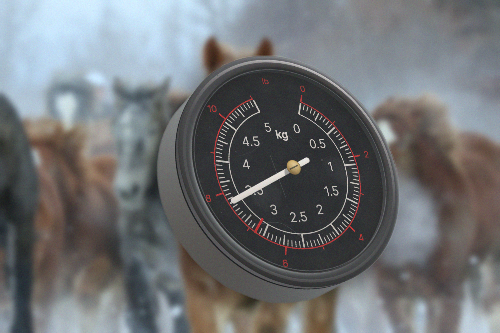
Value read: 3.5 kg
